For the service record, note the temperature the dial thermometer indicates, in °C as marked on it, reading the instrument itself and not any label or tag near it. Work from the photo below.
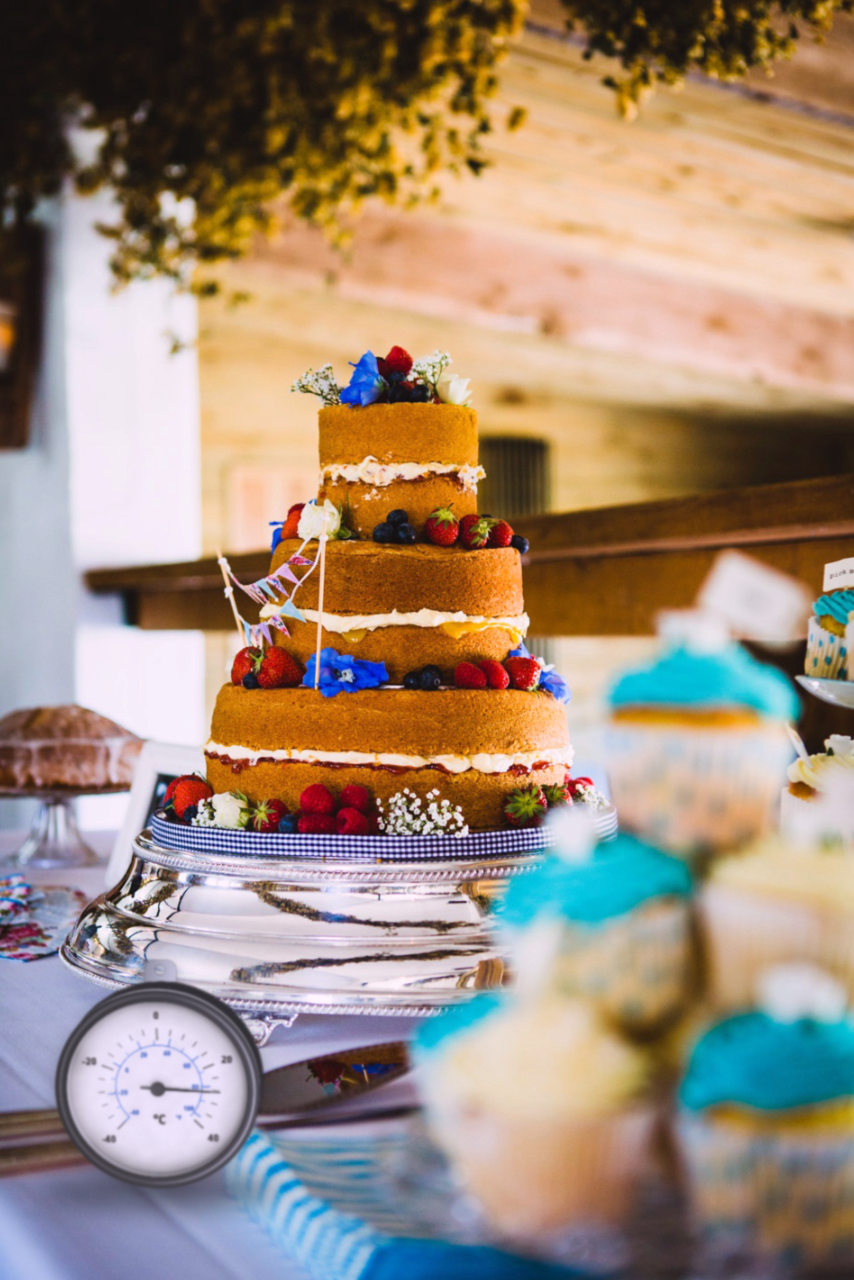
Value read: 28 °C
